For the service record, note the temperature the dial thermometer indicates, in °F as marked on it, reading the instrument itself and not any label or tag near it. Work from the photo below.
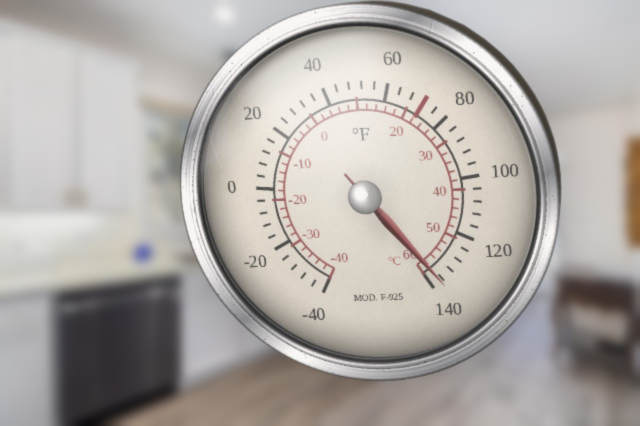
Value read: 136 °F
